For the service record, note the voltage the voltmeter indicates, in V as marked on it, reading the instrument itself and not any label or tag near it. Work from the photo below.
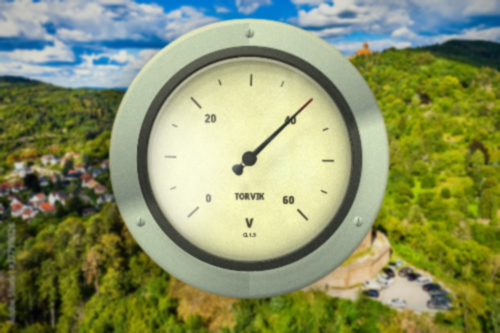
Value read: 40 V
